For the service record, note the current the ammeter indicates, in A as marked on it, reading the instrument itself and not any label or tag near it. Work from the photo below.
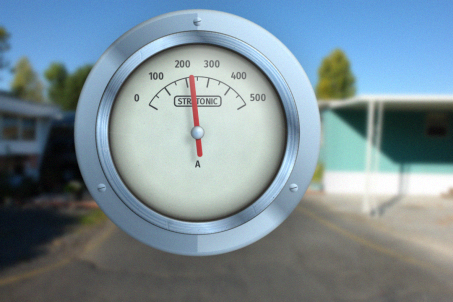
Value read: 225 A
